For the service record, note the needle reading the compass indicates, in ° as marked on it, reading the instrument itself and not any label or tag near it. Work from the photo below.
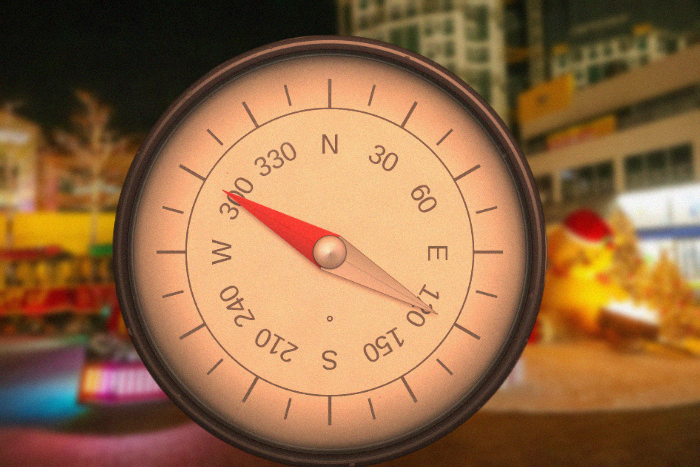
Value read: 300 °
